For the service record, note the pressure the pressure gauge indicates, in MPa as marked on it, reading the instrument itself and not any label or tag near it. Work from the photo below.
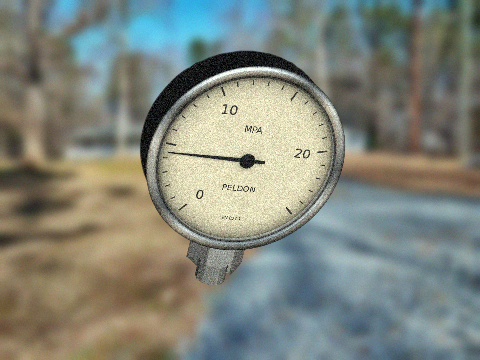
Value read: 4.5 MPa
